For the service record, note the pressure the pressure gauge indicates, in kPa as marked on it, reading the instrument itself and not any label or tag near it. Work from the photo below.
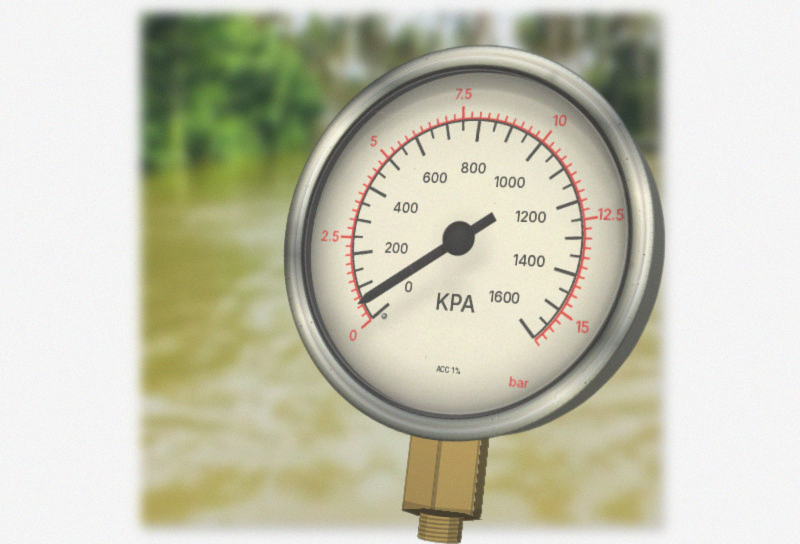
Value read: 50 kPa
